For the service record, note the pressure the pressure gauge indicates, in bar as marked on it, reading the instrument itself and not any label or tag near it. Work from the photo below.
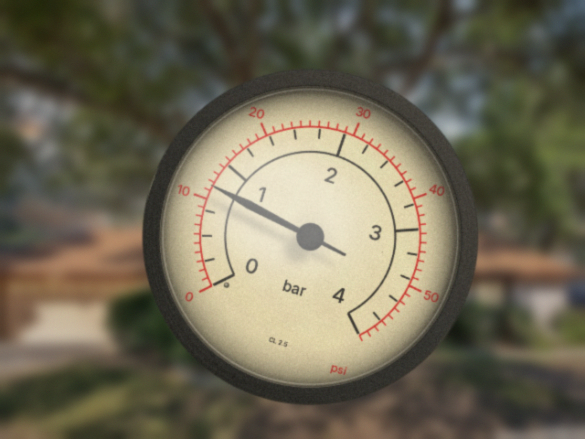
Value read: 0.8 bar
